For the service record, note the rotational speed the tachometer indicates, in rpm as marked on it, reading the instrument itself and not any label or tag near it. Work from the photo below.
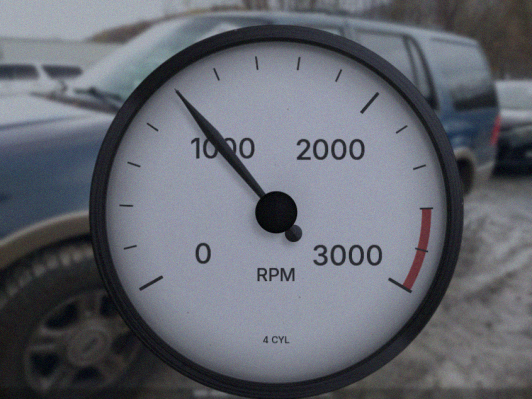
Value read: 1000 rpm
